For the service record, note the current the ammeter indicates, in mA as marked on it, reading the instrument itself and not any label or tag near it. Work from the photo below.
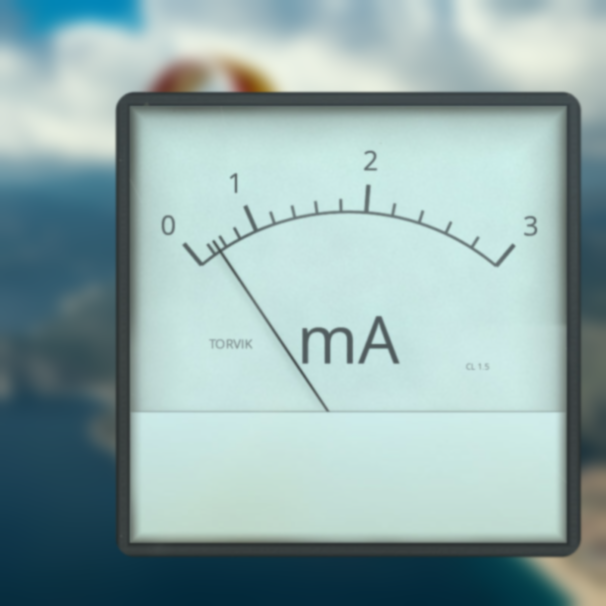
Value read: 0.5 mA
